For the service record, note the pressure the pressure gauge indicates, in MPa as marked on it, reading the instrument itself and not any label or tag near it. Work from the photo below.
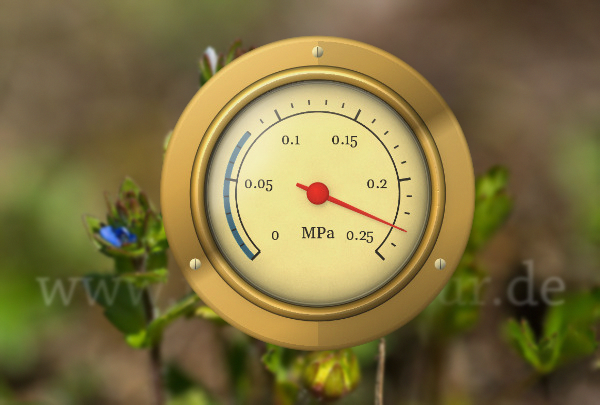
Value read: 0.23 MPa
